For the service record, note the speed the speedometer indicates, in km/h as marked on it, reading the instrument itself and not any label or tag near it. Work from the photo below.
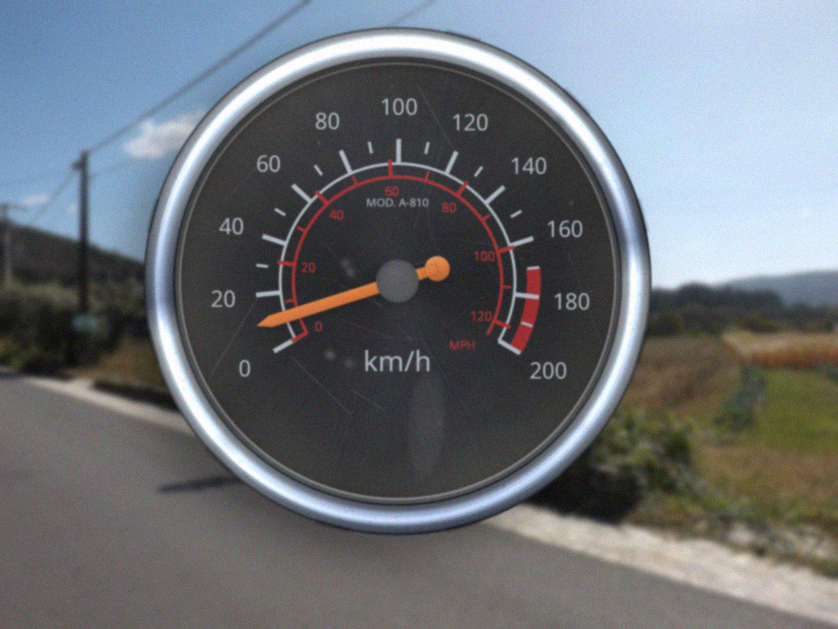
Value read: 10 km/h
